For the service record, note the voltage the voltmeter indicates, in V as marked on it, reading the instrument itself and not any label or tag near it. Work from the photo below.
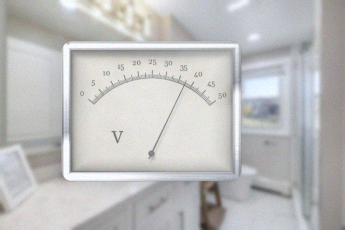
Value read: 37.5 V
